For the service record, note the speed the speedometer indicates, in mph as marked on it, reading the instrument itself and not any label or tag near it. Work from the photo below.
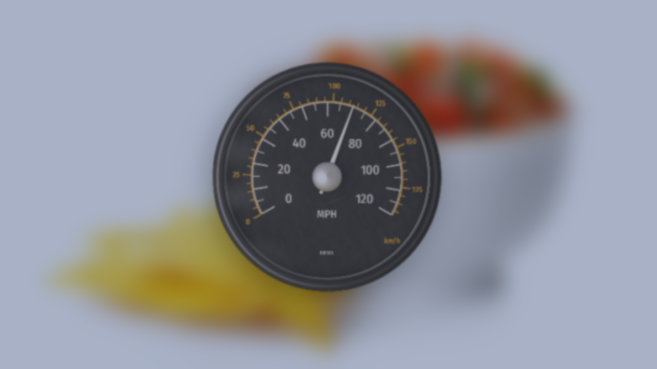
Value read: 70 mph
